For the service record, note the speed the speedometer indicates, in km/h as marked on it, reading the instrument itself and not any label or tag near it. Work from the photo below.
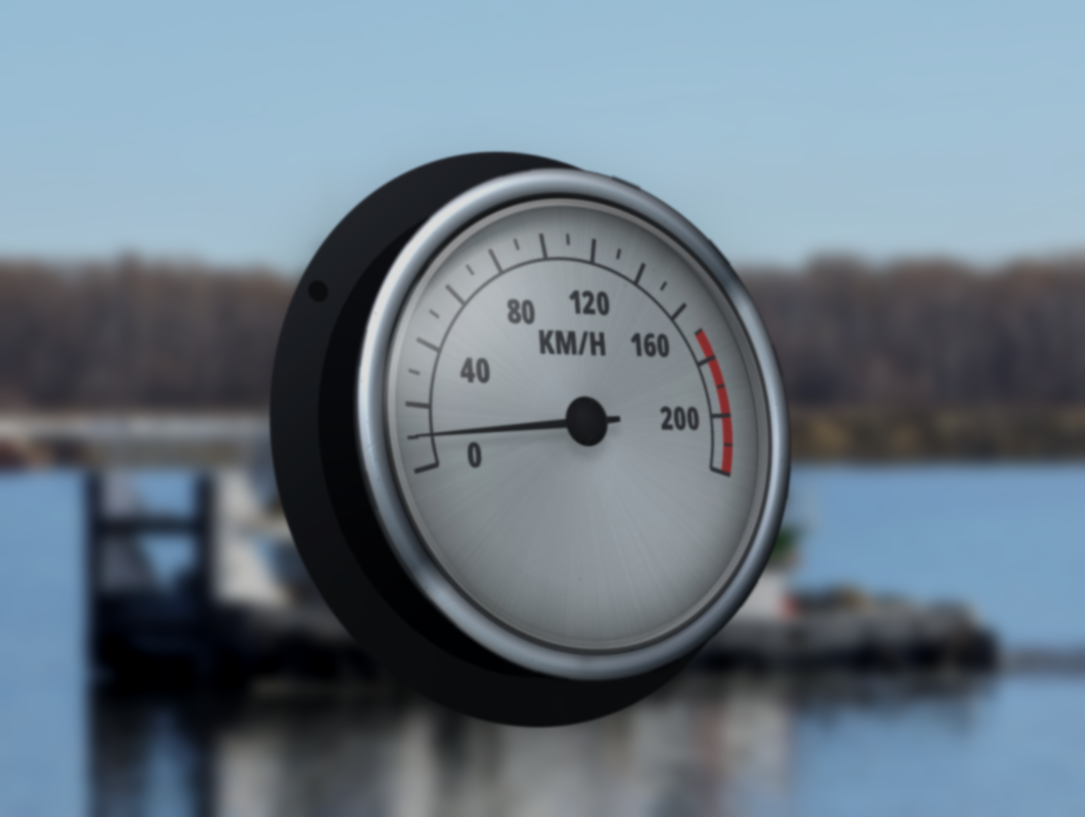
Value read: 10 km/h
